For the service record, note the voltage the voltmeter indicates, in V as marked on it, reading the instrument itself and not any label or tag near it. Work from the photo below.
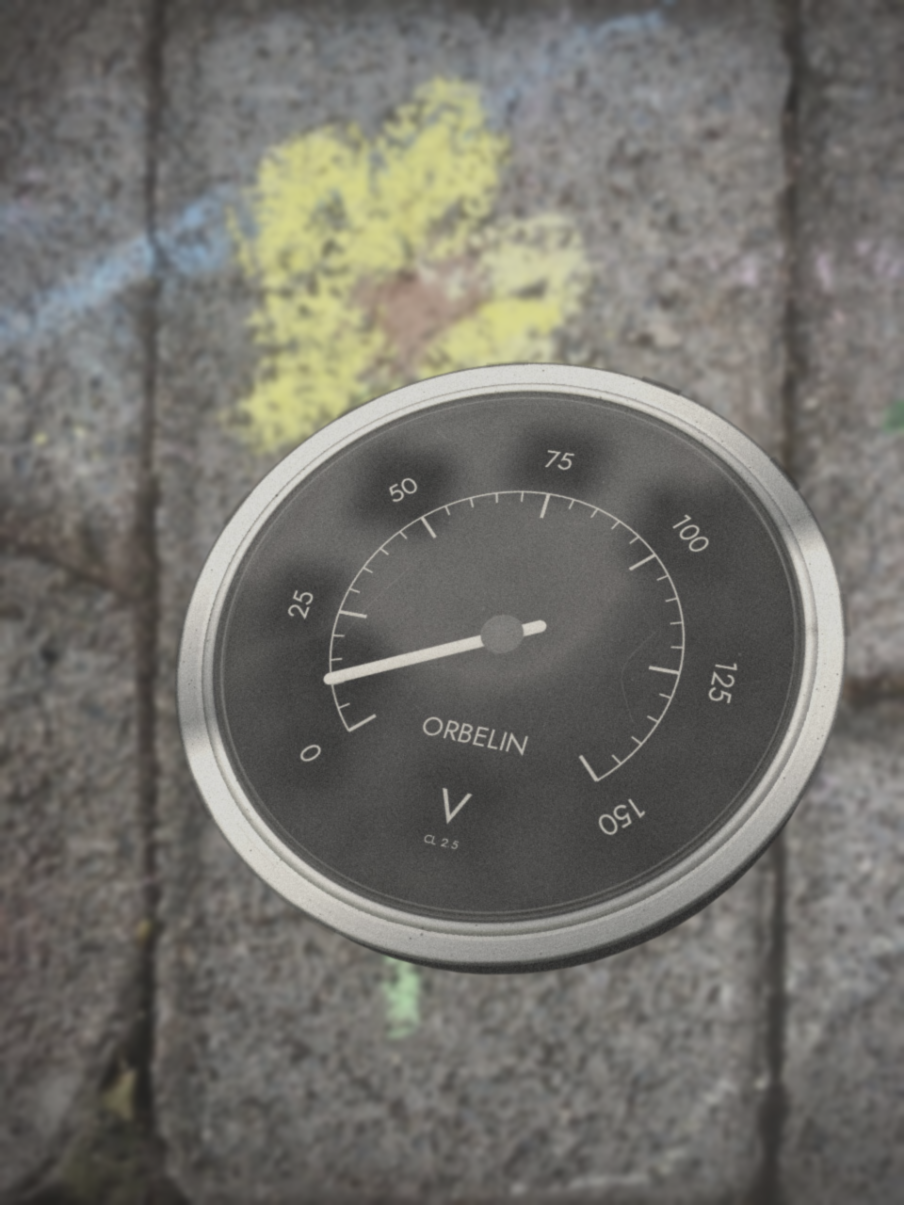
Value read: 10 V
